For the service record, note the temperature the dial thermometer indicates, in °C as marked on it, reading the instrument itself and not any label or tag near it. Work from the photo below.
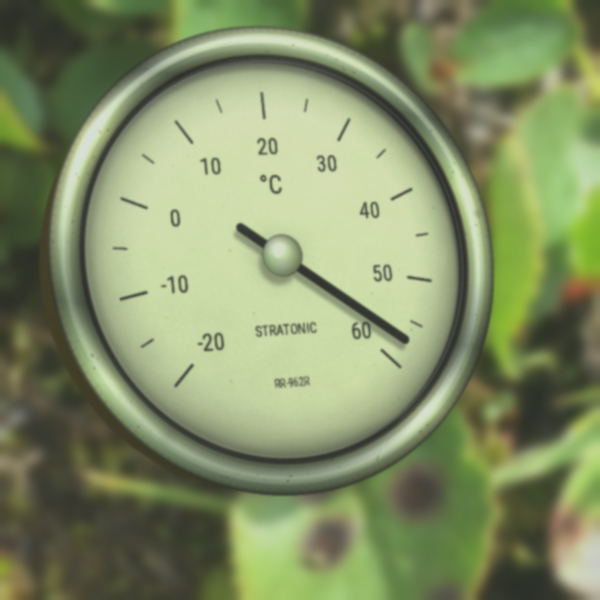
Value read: 57.5 °C
